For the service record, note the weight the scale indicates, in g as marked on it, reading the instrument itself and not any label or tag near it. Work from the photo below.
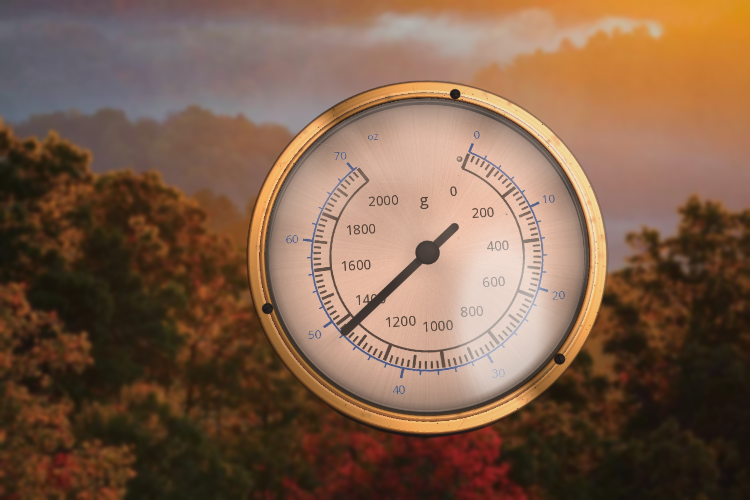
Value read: 1360 g
